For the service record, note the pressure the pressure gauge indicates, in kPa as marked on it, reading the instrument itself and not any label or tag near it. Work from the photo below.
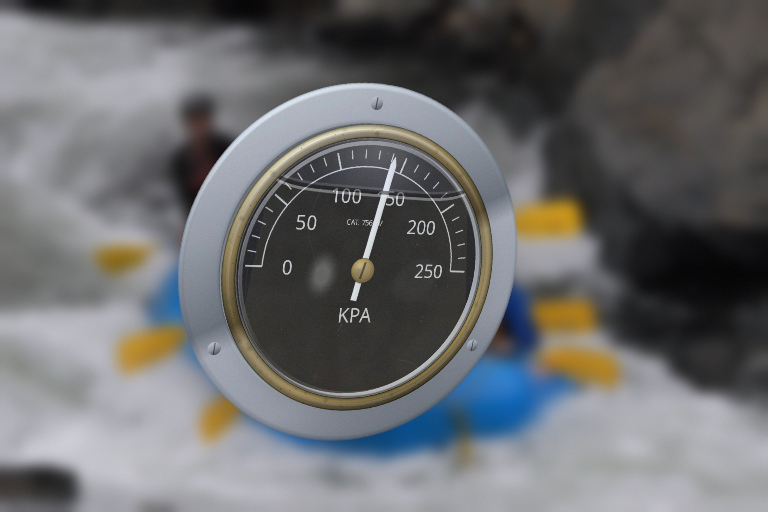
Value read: 140 kPa
